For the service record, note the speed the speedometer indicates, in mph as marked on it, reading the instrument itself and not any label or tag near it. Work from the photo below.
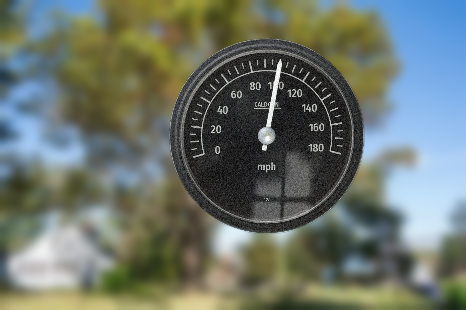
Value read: 100 mph
